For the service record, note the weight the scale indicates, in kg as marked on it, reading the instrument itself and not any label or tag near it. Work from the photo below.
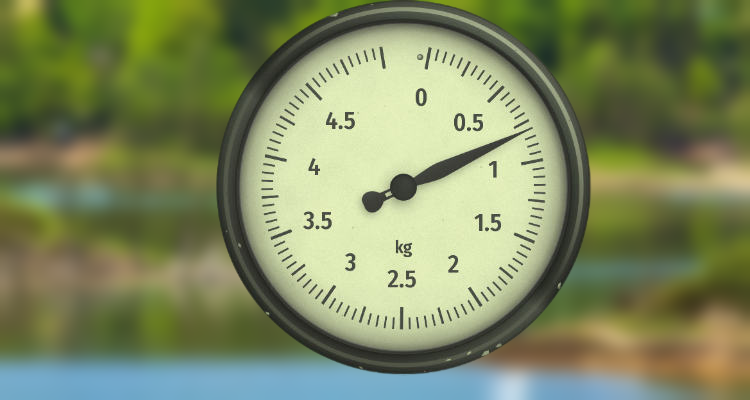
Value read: 0.8 kg
